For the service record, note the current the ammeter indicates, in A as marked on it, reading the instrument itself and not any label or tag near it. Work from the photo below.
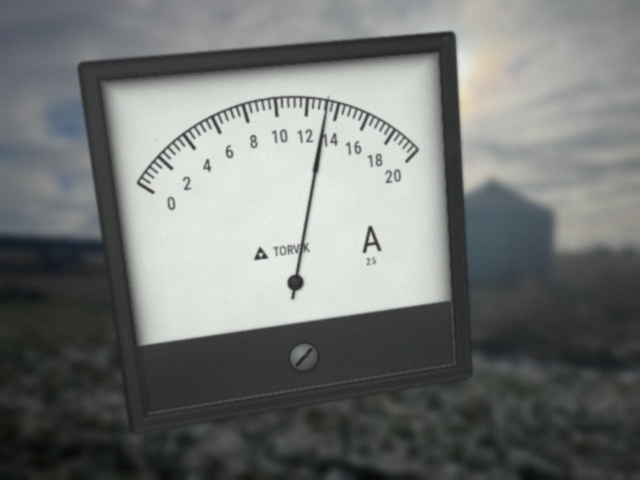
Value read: 13.2 A
